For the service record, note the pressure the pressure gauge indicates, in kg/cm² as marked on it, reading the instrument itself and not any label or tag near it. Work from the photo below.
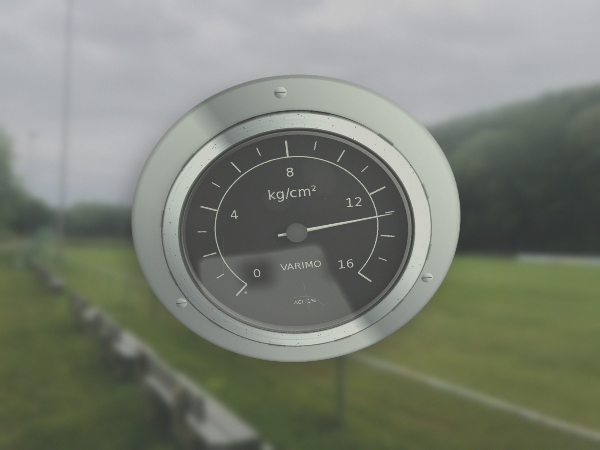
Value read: 13 kg/cm²
